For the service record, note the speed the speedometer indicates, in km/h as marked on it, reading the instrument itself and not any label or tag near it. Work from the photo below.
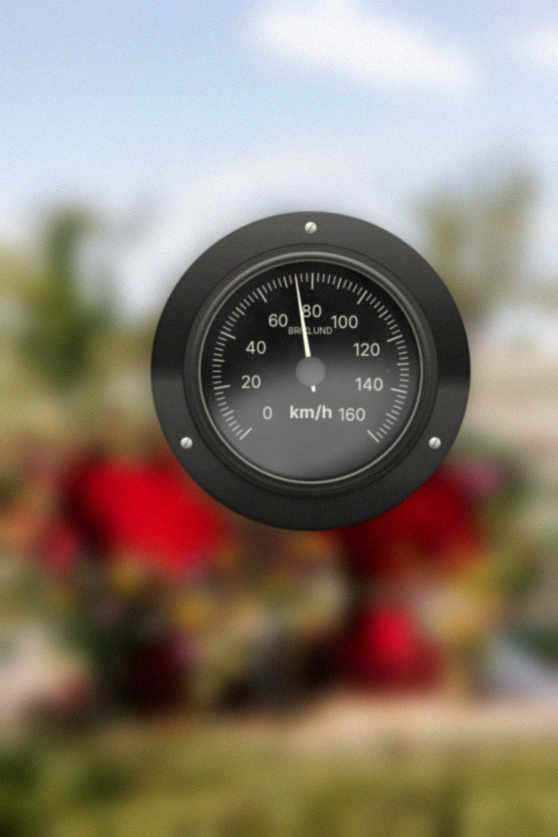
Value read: 74 km/h
